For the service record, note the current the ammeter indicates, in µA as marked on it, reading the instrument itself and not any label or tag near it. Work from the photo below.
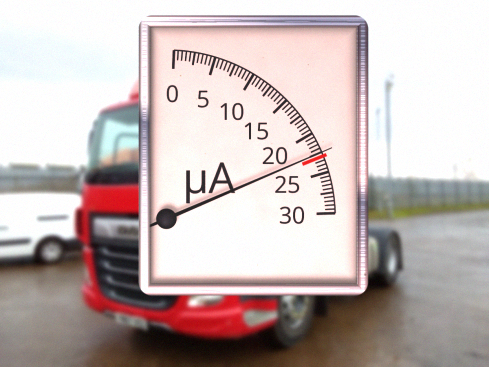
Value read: 22.5 µA
